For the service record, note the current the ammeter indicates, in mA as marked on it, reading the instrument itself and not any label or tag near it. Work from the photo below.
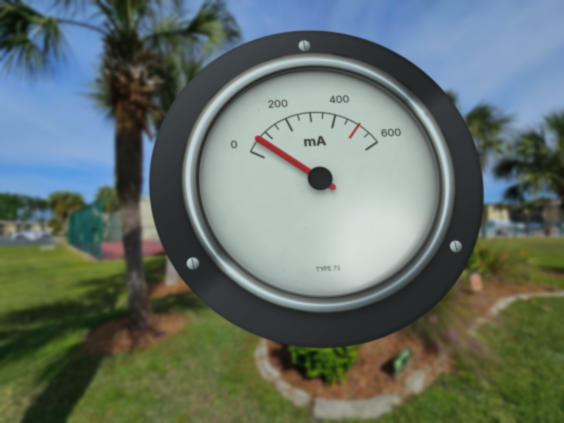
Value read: 50 mA
